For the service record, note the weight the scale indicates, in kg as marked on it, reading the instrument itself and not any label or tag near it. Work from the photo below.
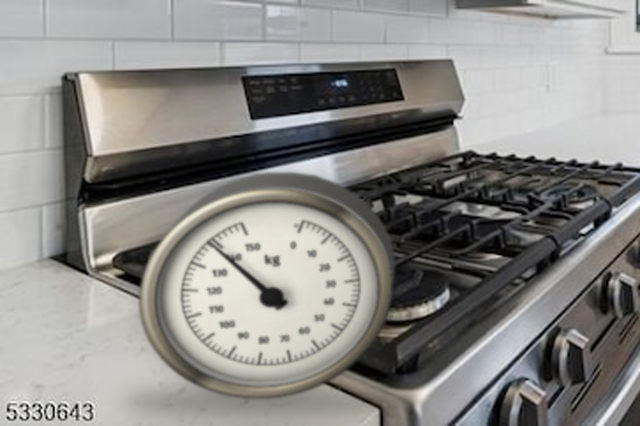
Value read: 140 kg
